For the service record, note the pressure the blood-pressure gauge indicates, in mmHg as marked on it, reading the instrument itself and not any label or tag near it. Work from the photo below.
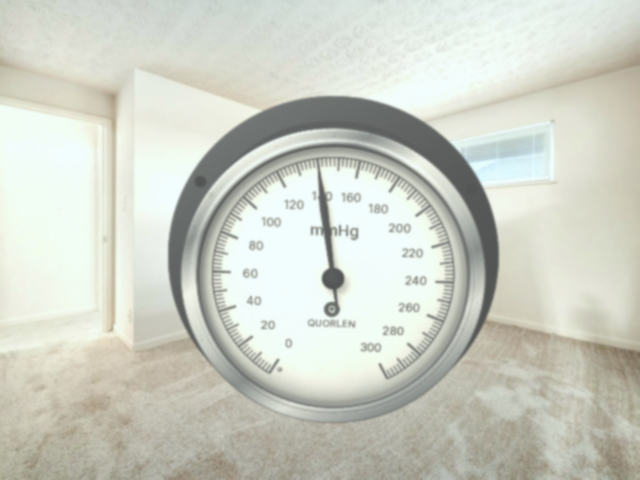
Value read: 140 mmHg
